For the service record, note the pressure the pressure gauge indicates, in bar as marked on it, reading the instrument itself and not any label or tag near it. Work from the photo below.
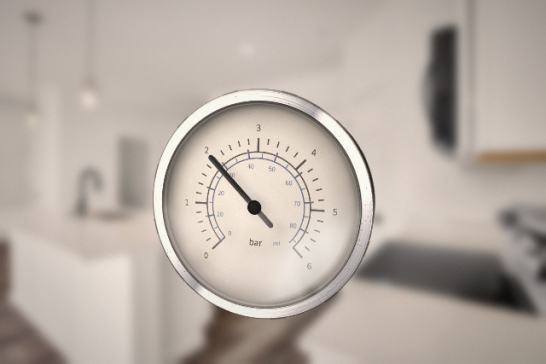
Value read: 2 bar
